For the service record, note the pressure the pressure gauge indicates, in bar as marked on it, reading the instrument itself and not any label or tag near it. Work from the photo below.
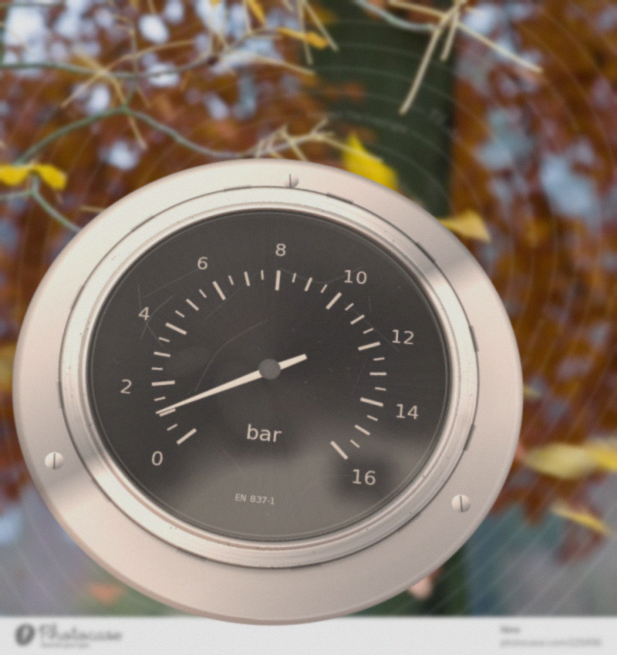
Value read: 1 bar
